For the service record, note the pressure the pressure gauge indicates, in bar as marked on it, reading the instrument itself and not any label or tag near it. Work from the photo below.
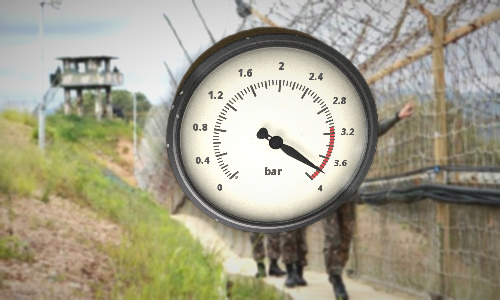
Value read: 3.8 bar
